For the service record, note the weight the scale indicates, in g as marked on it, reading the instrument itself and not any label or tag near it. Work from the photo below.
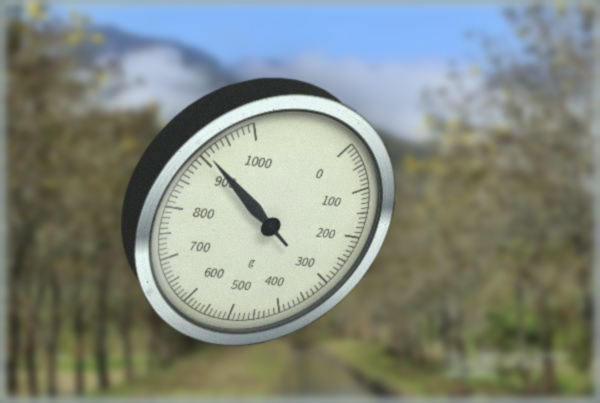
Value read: 910 g
